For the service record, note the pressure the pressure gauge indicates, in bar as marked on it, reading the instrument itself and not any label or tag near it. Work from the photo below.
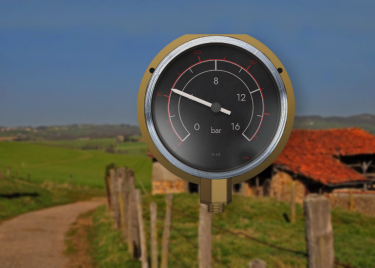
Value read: 4 bar
